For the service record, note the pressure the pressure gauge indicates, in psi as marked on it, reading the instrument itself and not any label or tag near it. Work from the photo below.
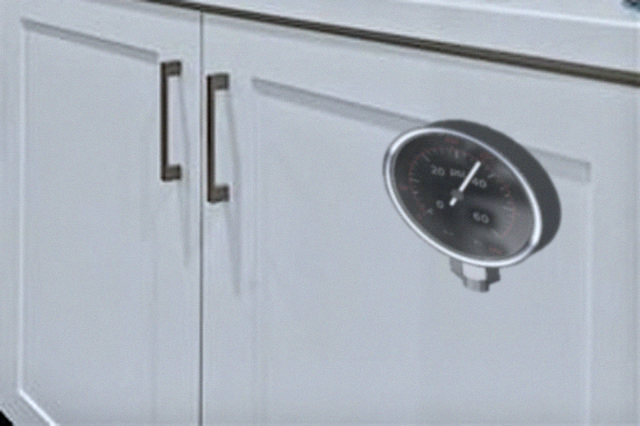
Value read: 36 psi
